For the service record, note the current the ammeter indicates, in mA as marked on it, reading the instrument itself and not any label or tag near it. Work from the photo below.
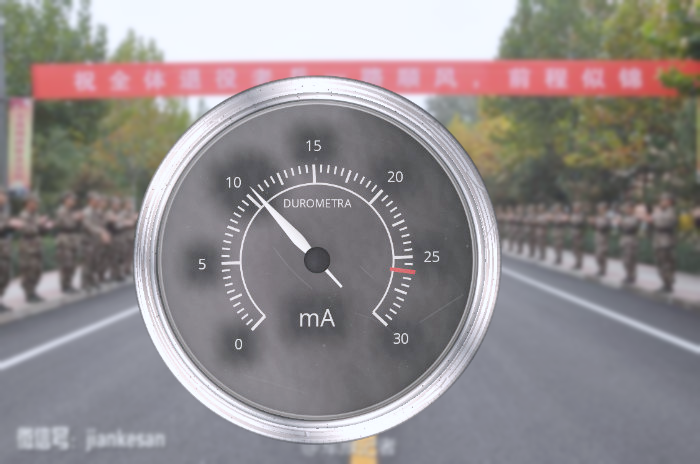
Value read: 10.5 mA
